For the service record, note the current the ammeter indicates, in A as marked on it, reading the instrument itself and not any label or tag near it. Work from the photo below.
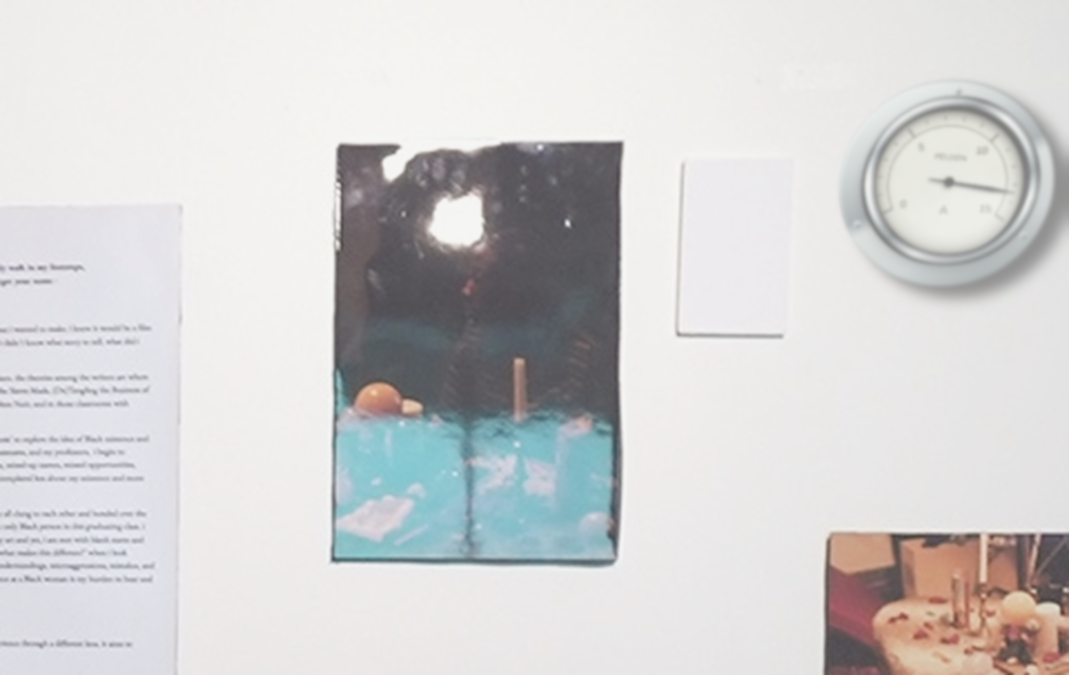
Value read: 13.5 A
